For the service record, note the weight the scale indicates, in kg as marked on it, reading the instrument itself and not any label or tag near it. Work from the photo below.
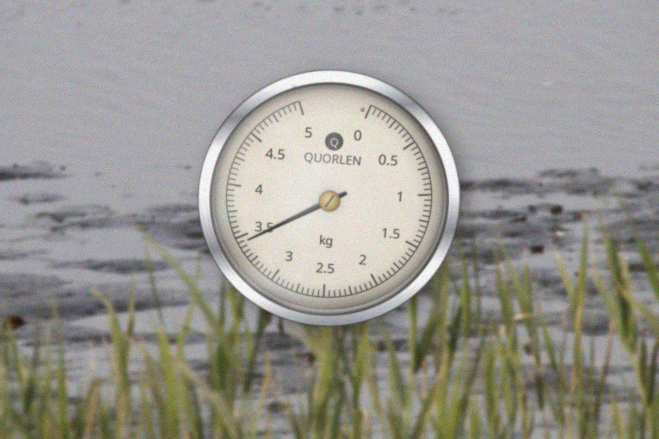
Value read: 3.45 kg
